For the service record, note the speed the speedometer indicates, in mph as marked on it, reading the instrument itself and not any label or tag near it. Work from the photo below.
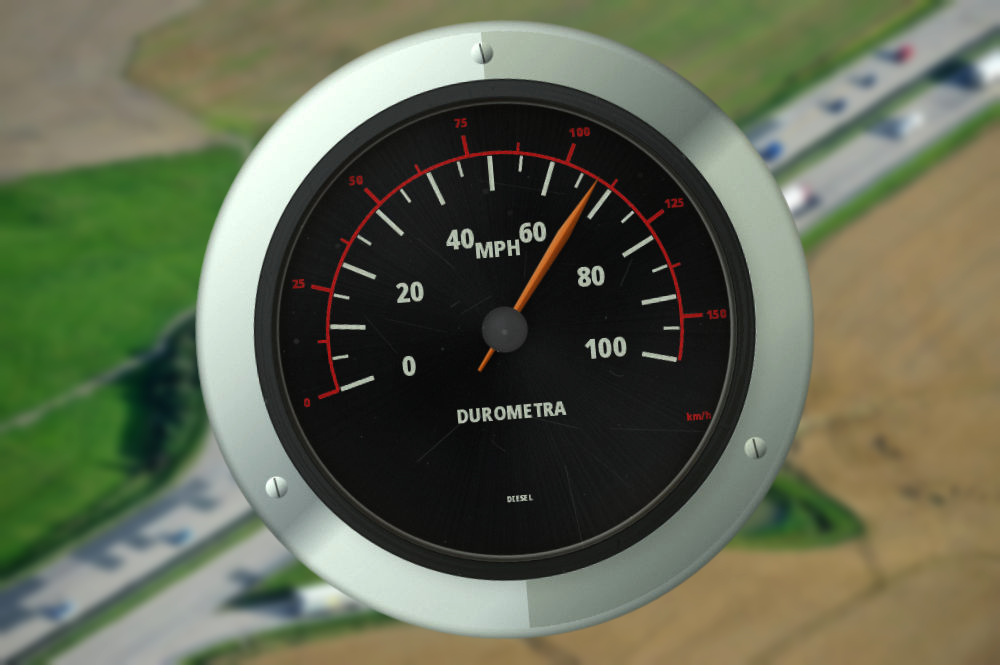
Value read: 67.5 mph
